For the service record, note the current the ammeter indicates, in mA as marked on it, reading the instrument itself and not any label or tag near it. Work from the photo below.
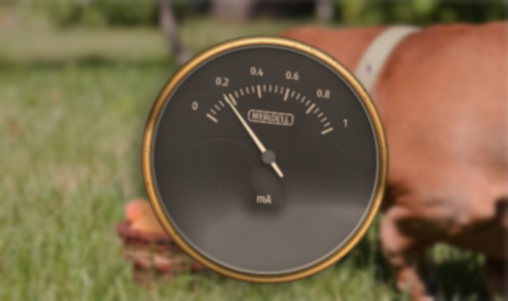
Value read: 0.16 mA
